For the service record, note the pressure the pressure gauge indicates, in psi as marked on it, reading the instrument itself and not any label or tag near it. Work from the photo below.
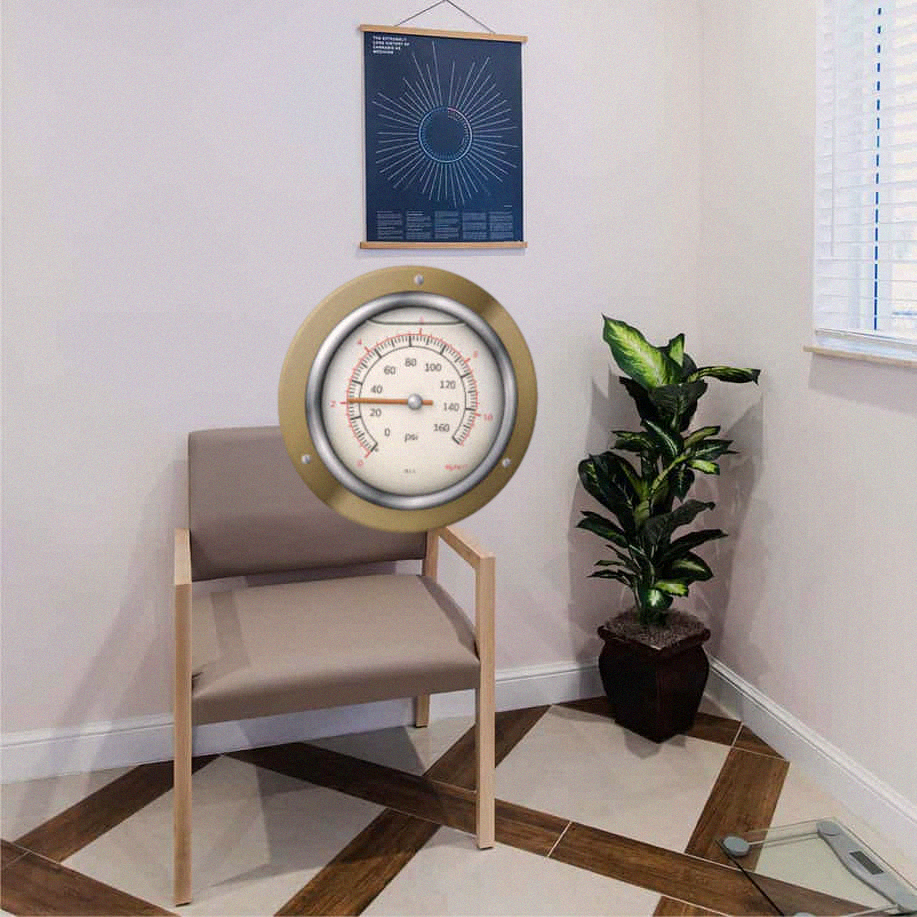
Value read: 30 psi
